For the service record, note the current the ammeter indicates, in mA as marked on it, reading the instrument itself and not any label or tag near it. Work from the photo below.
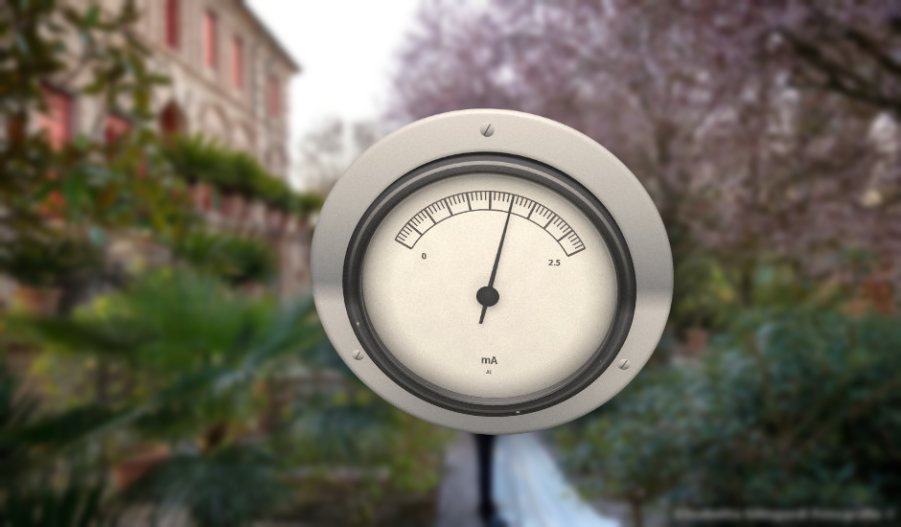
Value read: 1.5 mA
